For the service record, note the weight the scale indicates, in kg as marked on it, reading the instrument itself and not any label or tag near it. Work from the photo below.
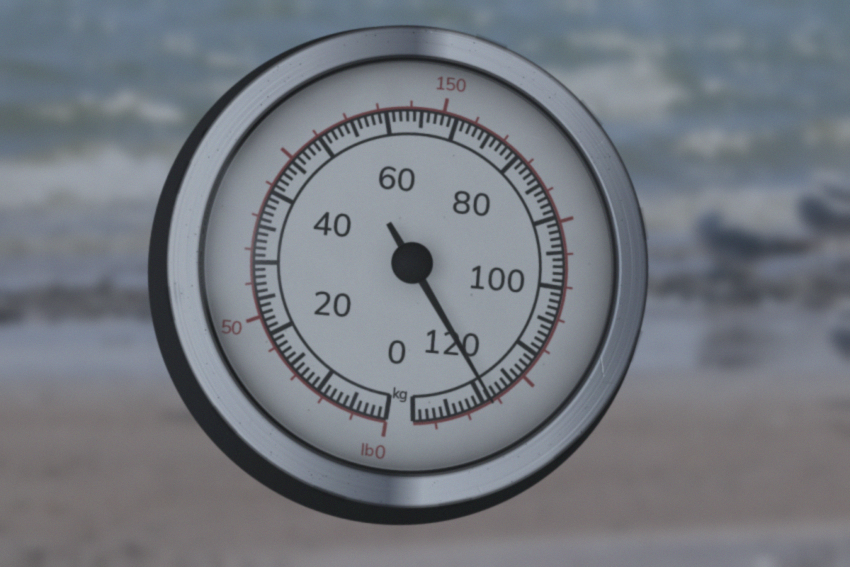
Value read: 119 kg
